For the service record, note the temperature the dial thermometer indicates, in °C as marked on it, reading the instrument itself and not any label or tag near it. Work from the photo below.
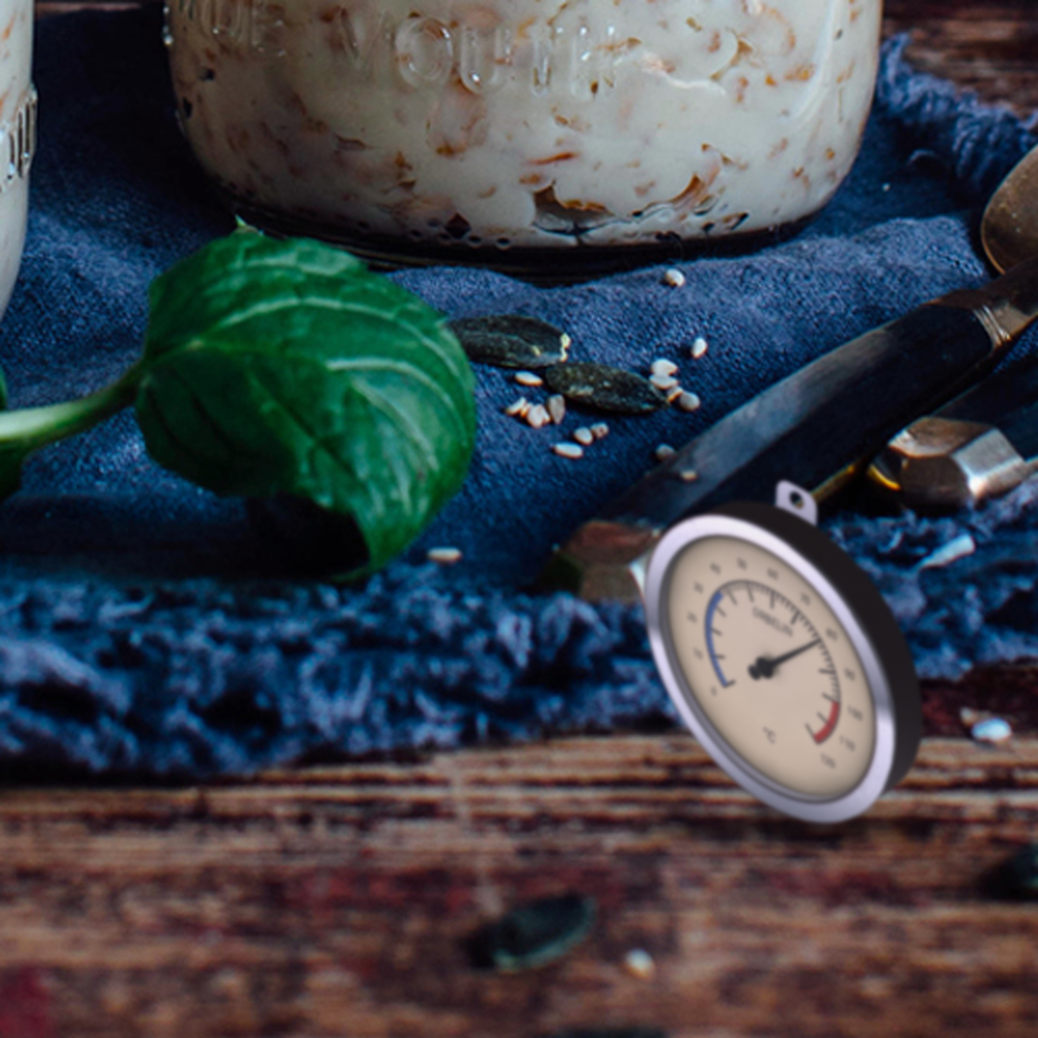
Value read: 80 °C
